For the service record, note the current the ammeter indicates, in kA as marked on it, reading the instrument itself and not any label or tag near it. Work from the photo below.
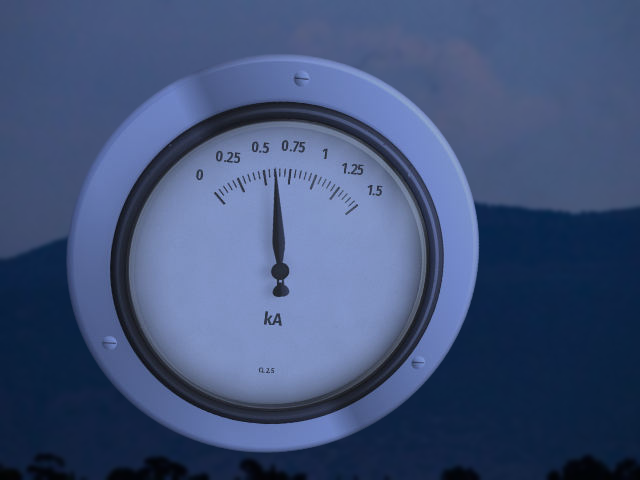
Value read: 0.6 kA
